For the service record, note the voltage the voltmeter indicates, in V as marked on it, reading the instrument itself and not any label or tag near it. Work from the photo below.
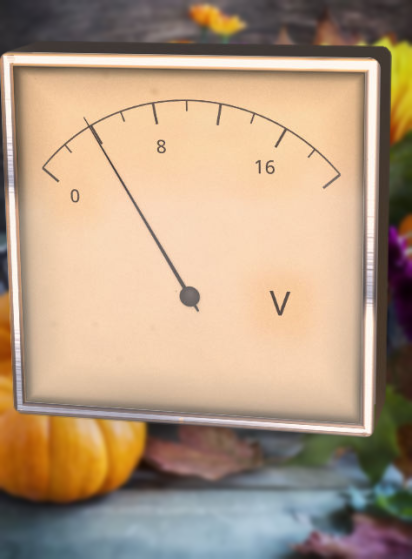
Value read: 4 V
